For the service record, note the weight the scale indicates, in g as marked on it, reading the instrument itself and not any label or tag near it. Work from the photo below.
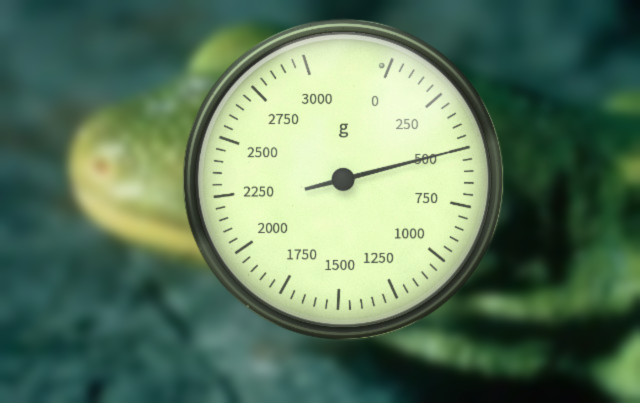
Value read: 500 g
